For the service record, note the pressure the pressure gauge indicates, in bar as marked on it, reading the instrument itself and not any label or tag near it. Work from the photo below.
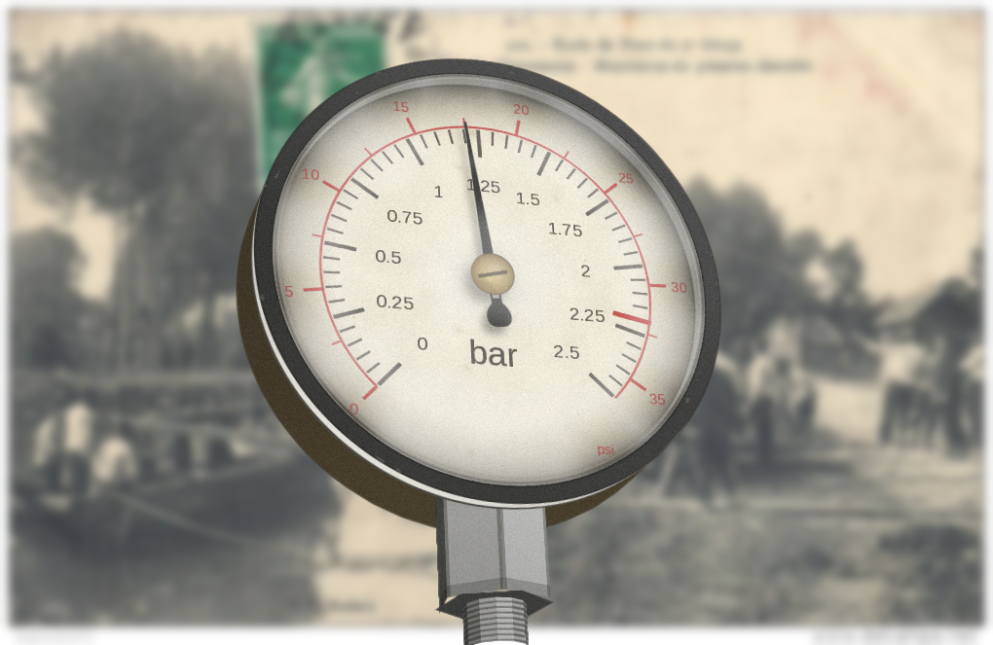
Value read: 1.2 bar
